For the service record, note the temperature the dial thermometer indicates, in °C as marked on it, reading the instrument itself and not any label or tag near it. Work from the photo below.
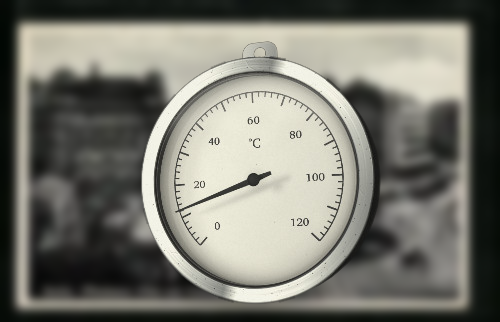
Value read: 12 °C
